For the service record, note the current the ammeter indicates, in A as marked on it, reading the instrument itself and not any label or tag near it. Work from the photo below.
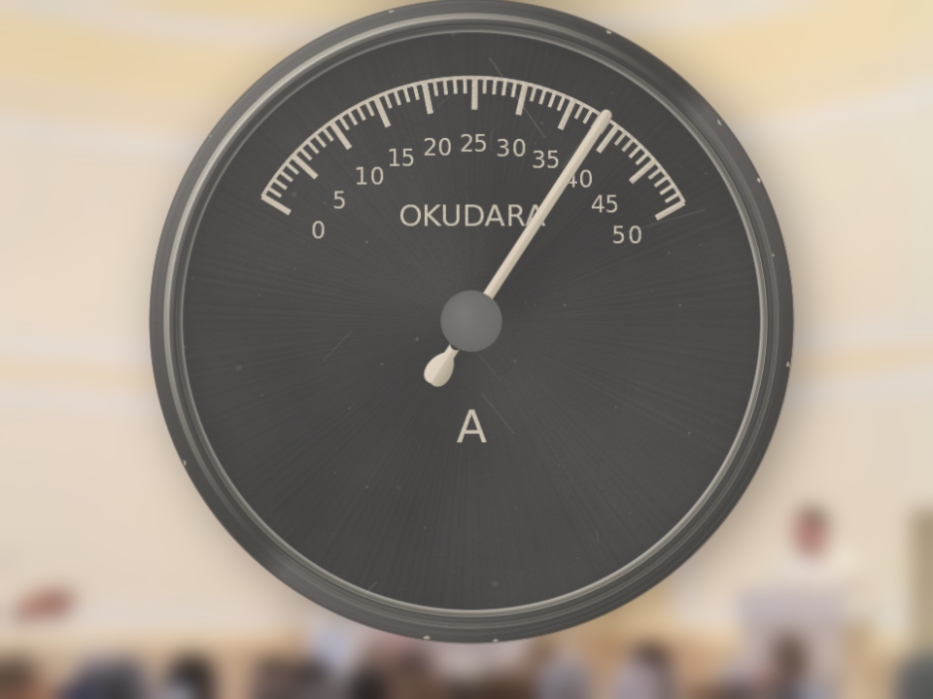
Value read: 38.5 A
